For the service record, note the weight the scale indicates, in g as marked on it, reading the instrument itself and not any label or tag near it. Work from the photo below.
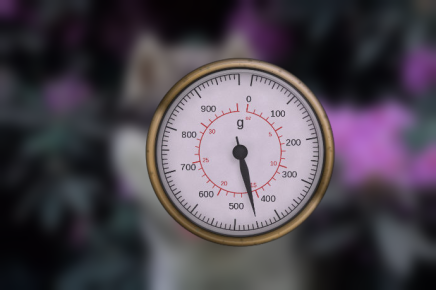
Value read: 450 g
